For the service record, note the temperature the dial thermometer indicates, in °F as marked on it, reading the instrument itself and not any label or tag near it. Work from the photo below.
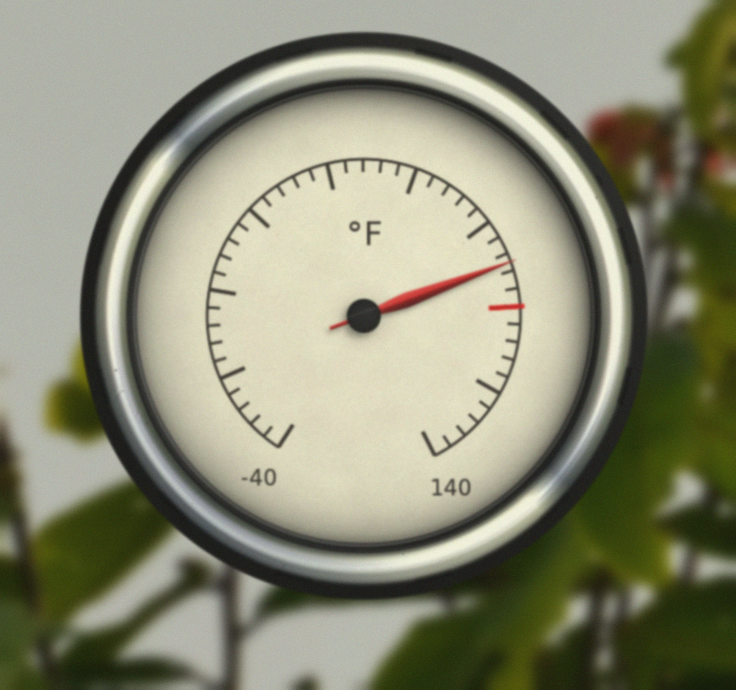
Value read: 90 °F
